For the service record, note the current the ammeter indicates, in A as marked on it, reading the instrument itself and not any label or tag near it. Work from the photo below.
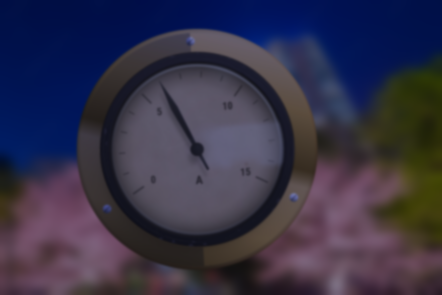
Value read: 6 A
